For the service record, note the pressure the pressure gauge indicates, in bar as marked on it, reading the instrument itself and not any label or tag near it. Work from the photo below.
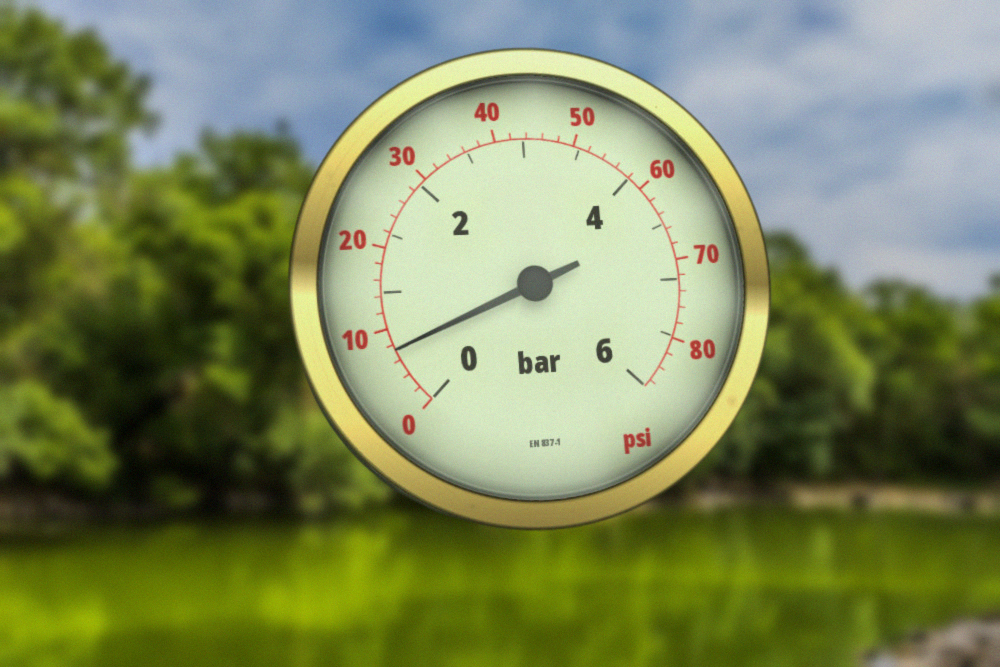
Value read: 0.5 bar
